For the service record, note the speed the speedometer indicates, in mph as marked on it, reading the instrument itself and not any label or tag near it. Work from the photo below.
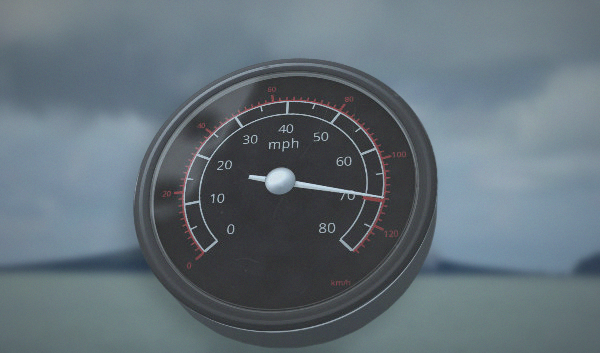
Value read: 70 mph
